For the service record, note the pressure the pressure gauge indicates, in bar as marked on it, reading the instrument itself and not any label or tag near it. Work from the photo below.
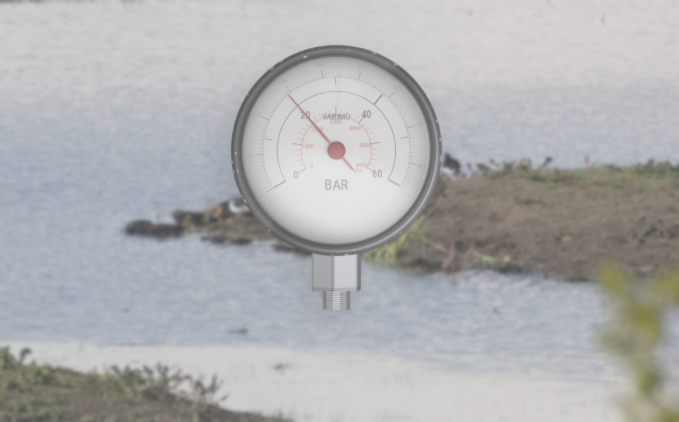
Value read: 20 bar
